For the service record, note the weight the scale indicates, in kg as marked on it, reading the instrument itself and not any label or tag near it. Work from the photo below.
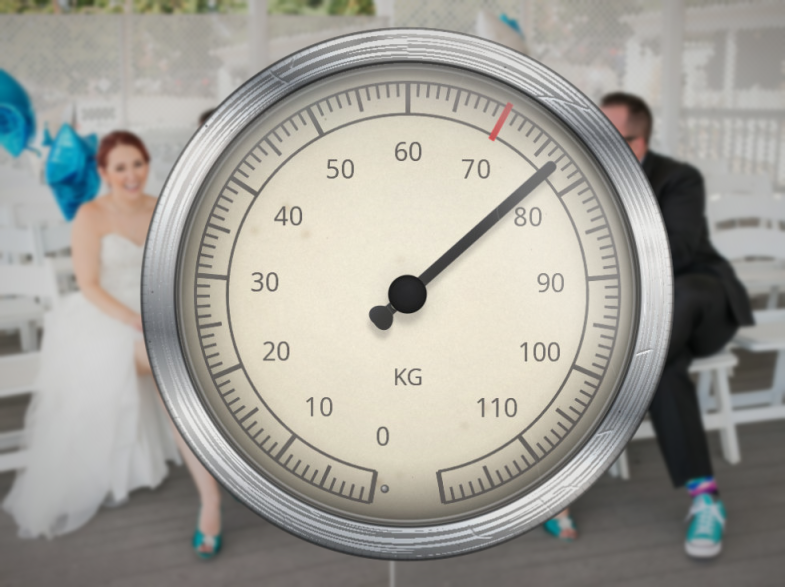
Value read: 77 kg
